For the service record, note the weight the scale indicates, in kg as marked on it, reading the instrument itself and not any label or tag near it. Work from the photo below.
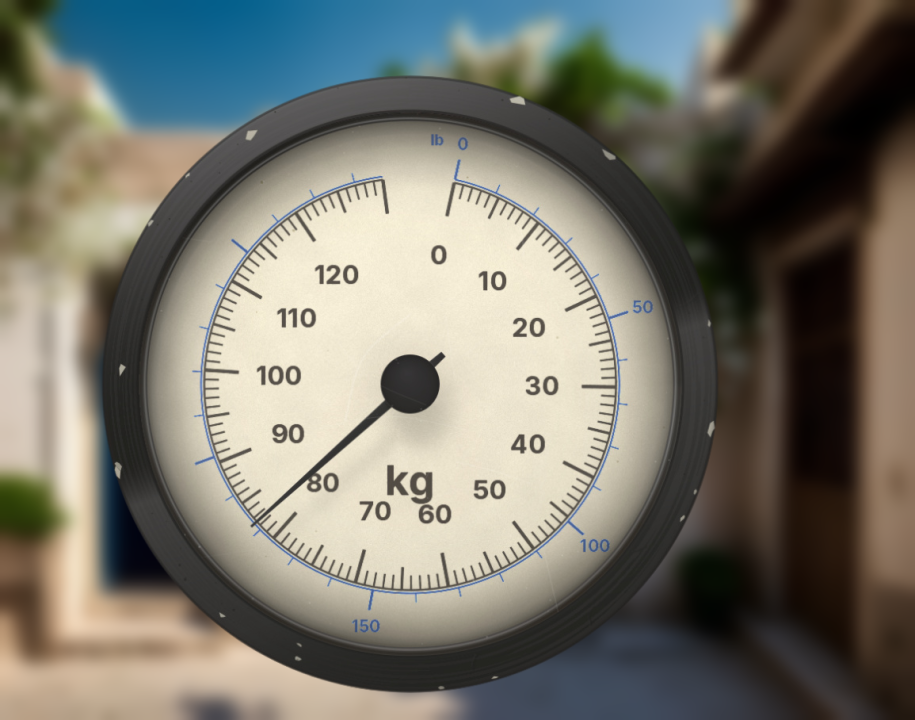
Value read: 82.5 kg
